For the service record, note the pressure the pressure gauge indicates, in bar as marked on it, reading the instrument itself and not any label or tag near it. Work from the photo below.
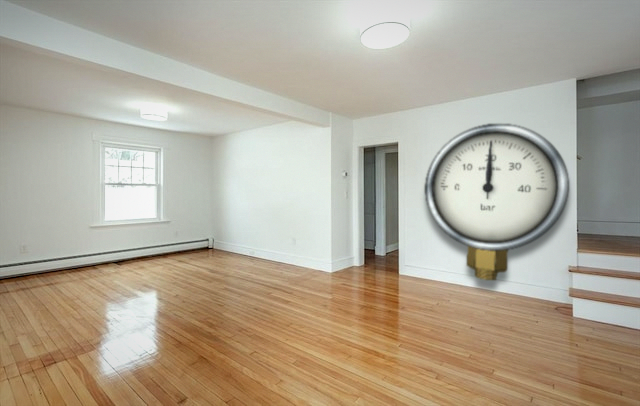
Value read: 20 bar
